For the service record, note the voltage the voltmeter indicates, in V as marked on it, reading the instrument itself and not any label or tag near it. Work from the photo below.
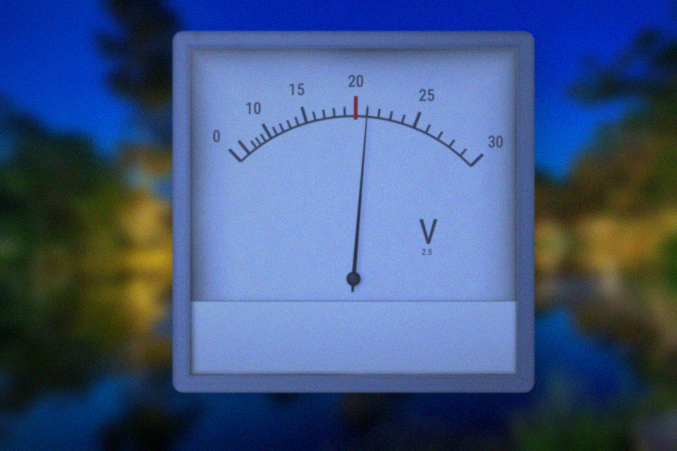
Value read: 21 V
